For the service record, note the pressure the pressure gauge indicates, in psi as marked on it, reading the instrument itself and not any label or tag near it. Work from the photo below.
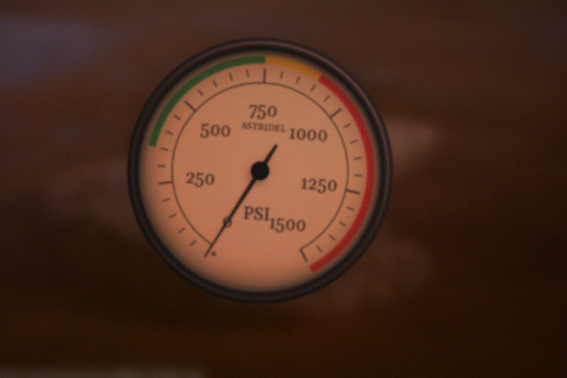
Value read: 0 psi
